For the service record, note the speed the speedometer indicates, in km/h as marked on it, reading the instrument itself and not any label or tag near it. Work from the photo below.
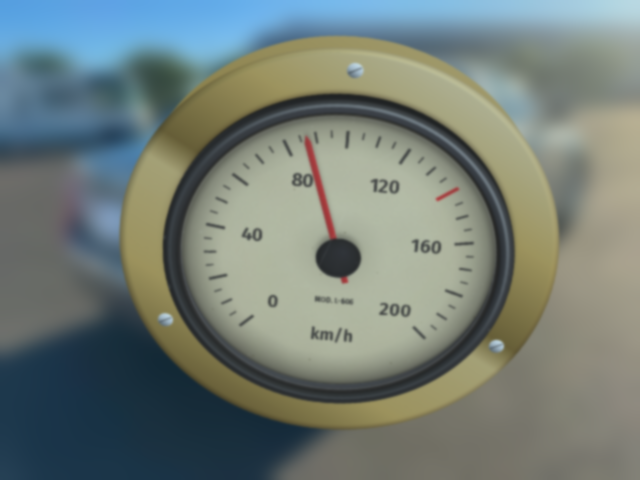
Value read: 87.5 km/h
